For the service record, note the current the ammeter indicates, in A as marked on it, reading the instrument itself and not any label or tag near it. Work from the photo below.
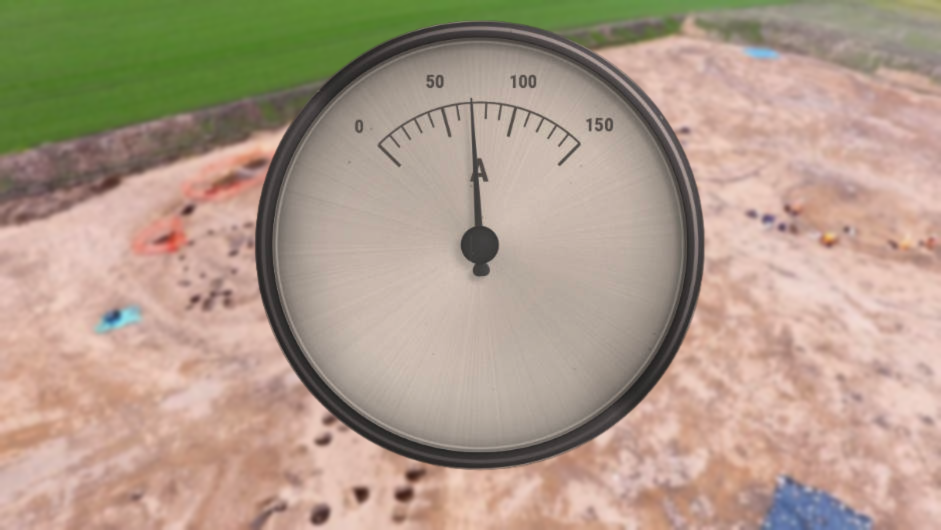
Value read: 70 A
